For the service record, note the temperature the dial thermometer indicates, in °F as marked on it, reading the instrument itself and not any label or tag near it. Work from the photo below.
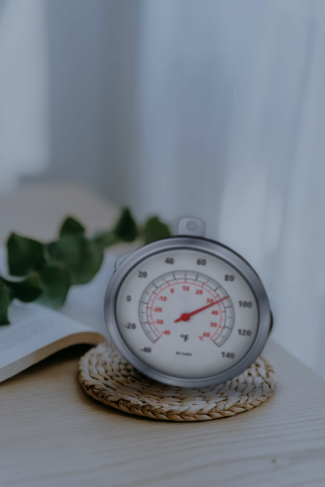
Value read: 90 °F
